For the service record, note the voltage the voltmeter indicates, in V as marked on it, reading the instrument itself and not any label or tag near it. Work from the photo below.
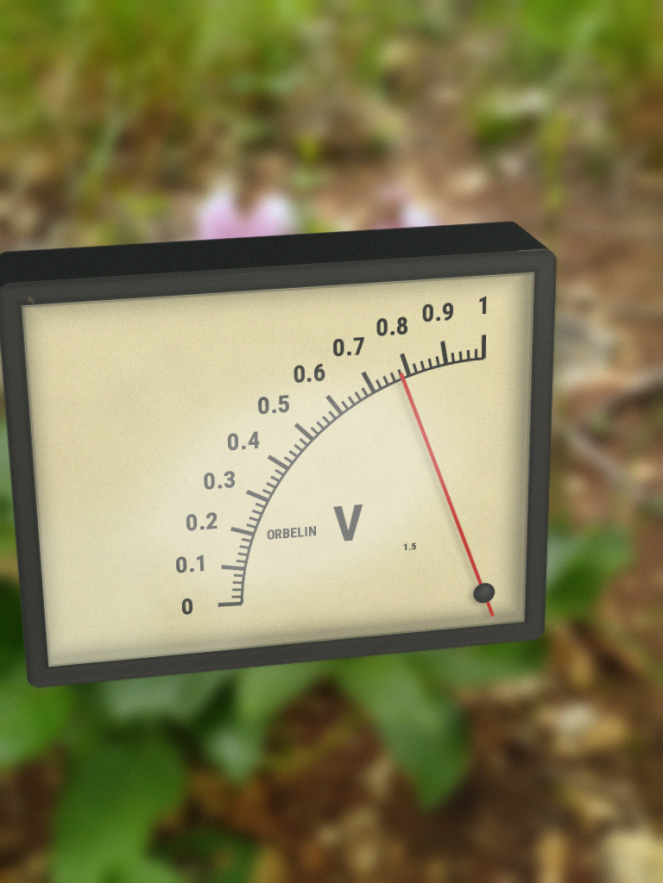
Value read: 0.78 V
